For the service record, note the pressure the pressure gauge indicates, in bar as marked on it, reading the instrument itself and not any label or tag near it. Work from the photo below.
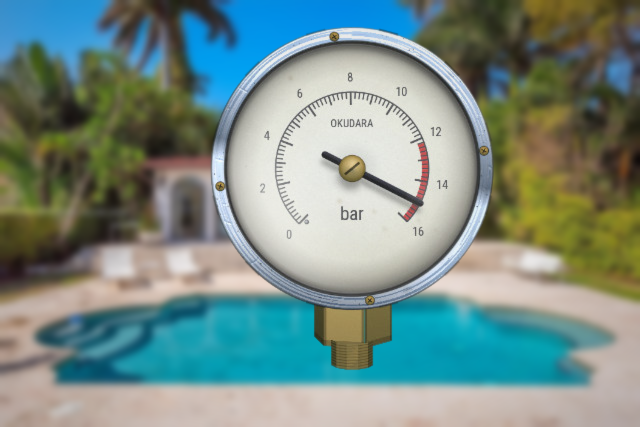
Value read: 15 bar
